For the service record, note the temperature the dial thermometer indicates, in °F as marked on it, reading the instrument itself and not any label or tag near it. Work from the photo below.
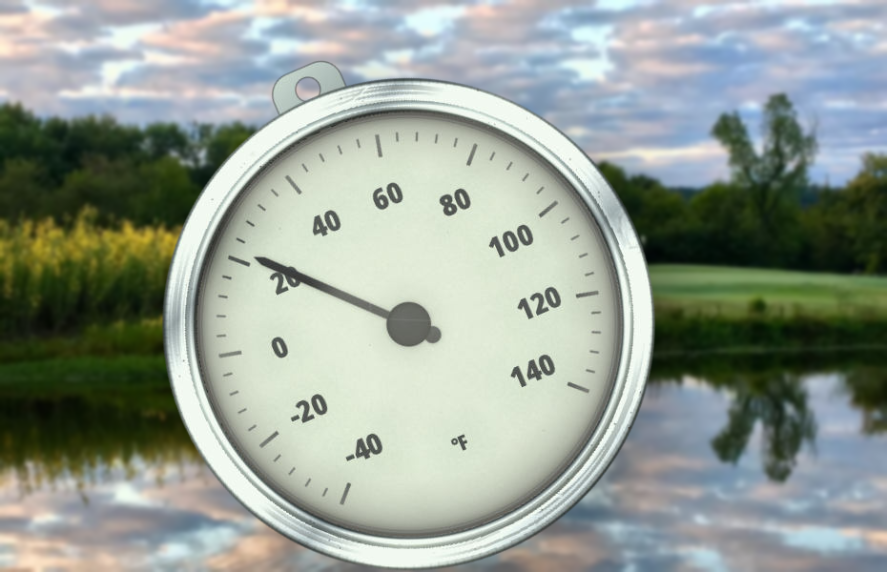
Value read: 22 °F
